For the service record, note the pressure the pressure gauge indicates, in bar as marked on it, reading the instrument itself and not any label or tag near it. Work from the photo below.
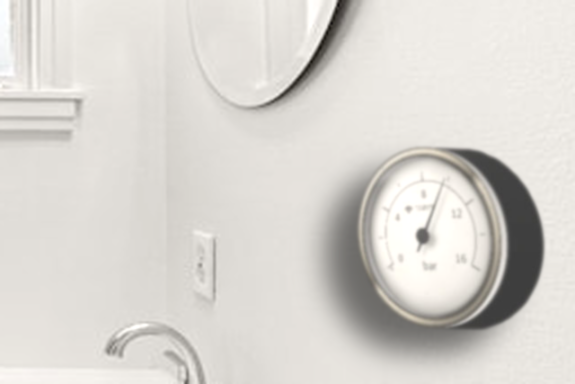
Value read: 10 bar
